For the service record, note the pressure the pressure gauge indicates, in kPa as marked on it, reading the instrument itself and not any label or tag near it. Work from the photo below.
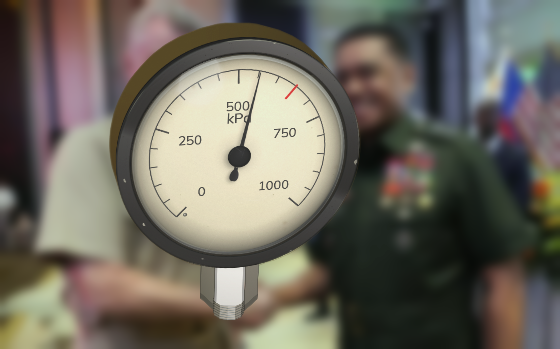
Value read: 550 kPa
